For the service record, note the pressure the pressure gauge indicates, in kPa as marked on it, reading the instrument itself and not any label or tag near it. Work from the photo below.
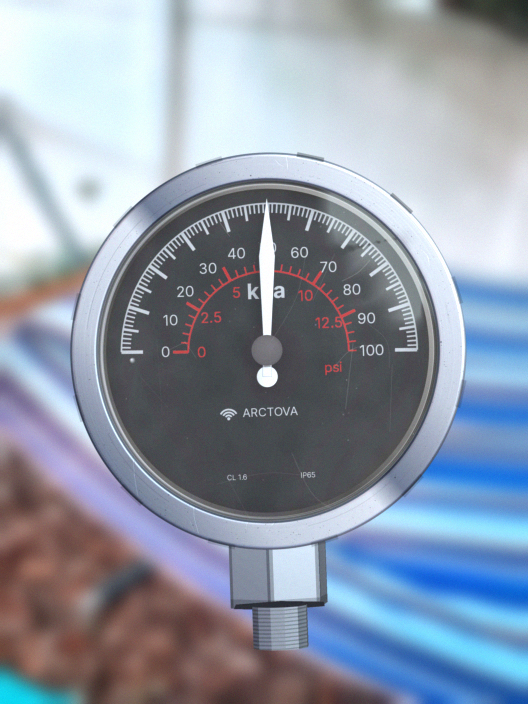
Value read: 50 kPa
